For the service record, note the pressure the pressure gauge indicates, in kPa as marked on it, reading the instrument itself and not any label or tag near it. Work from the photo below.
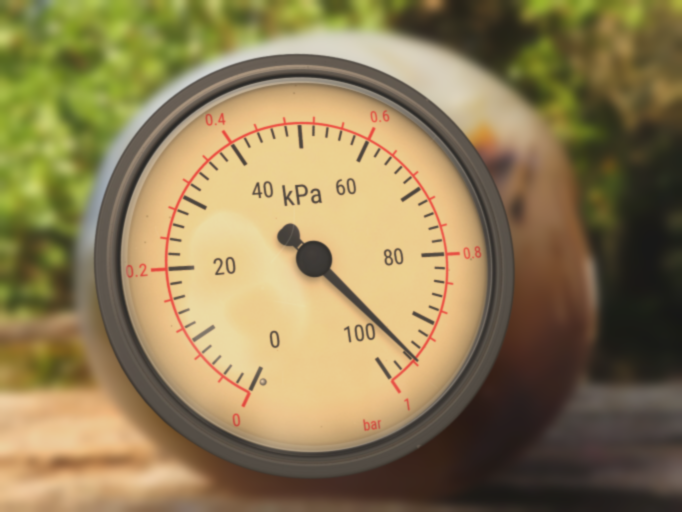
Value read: 96 kPa
